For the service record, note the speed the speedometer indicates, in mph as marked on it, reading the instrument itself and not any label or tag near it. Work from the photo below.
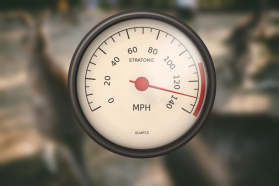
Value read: 130 mph
